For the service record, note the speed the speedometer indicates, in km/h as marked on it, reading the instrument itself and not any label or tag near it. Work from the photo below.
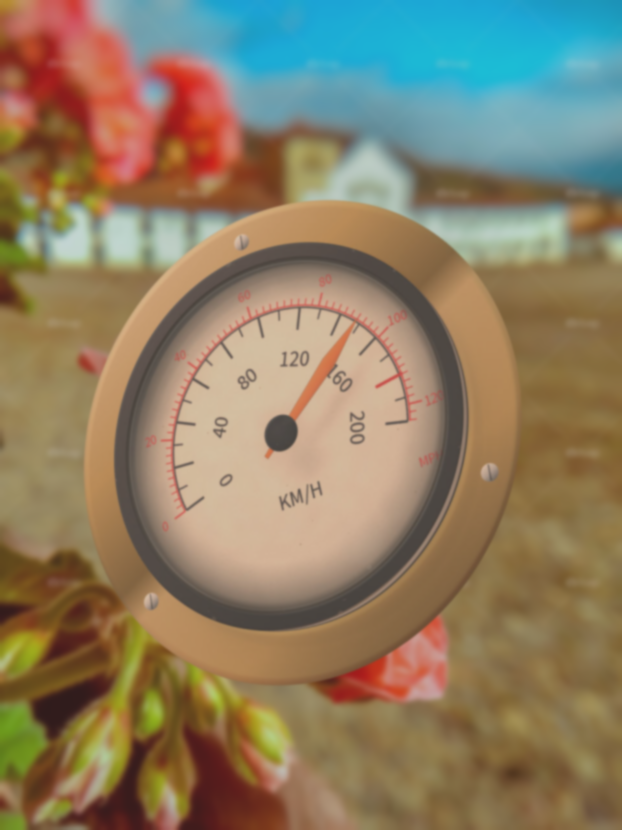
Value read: 150 km/h
